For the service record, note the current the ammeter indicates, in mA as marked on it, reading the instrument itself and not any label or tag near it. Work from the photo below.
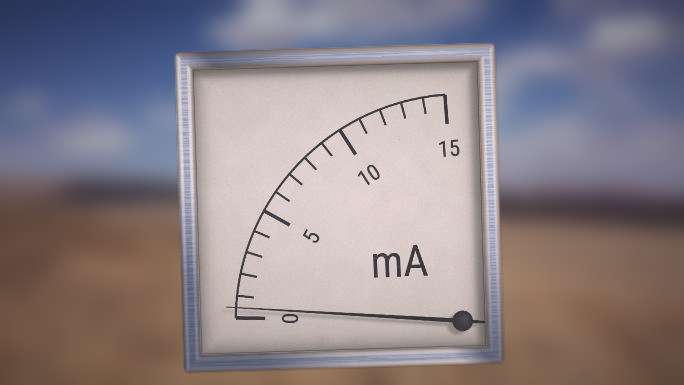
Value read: 0.5 mA
